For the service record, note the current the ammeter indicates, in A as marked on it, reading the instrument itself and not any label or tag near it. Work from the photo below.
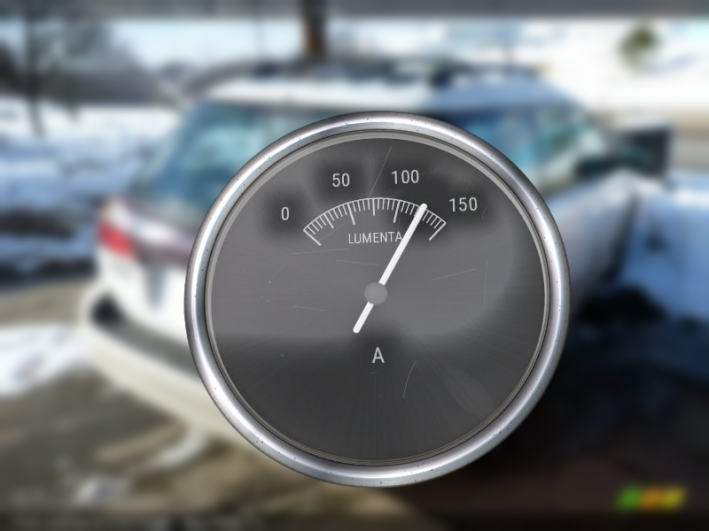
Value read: 125 A
